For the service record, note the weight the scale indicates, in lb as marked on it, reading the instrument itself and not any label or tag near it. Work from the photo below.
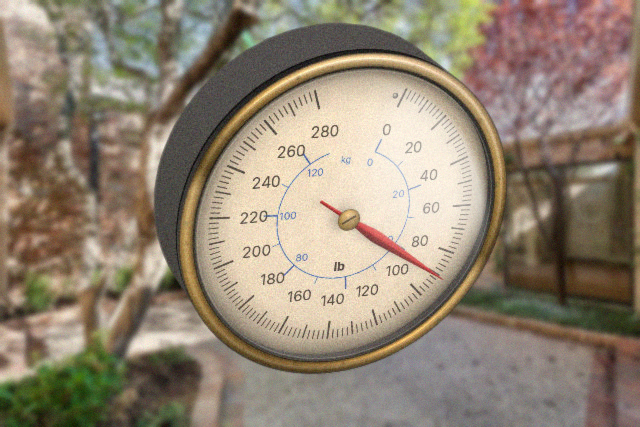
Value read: 90 lb
